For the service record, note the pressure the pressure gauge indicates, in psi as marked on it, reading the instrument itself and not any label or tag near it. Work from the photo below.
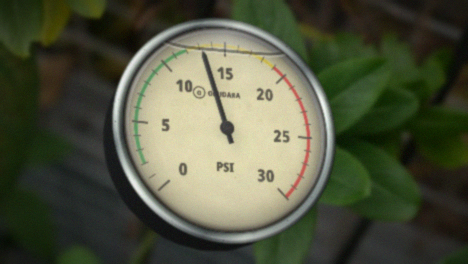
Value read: 13 psi
